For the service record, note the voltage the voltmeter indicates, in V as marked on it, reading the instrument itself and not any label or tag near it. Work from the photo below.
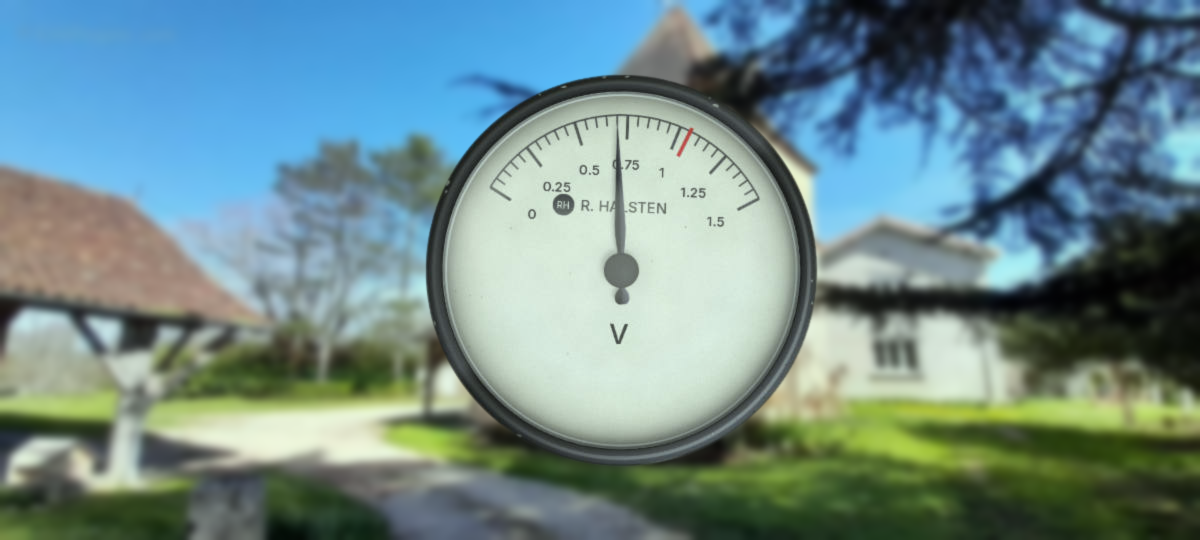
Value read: 0.7 V
